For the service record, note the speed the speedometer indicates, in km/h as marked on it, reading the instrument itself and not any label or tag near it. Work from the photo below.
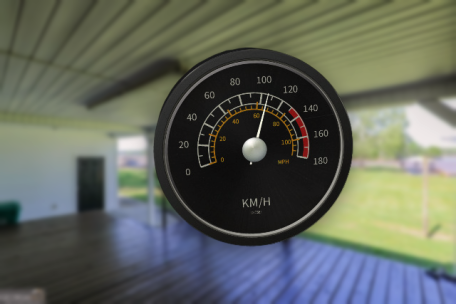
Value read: 105 km/h
